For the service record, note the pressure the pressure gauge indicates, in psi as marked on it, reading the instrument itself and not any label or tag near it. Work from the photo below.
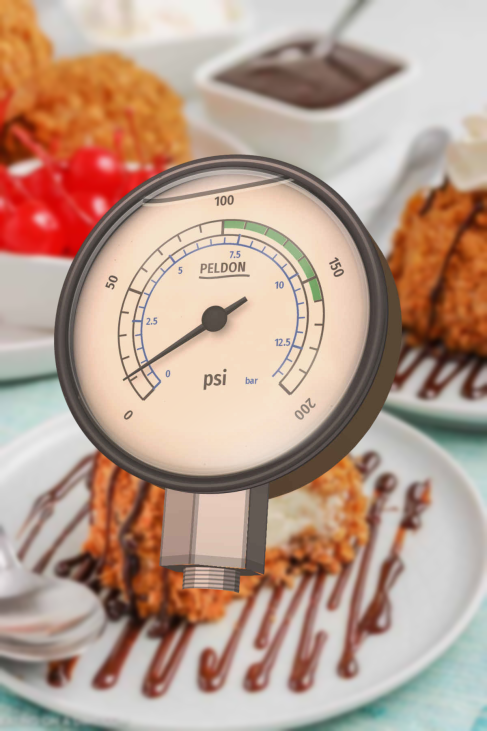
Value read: 10 psi
